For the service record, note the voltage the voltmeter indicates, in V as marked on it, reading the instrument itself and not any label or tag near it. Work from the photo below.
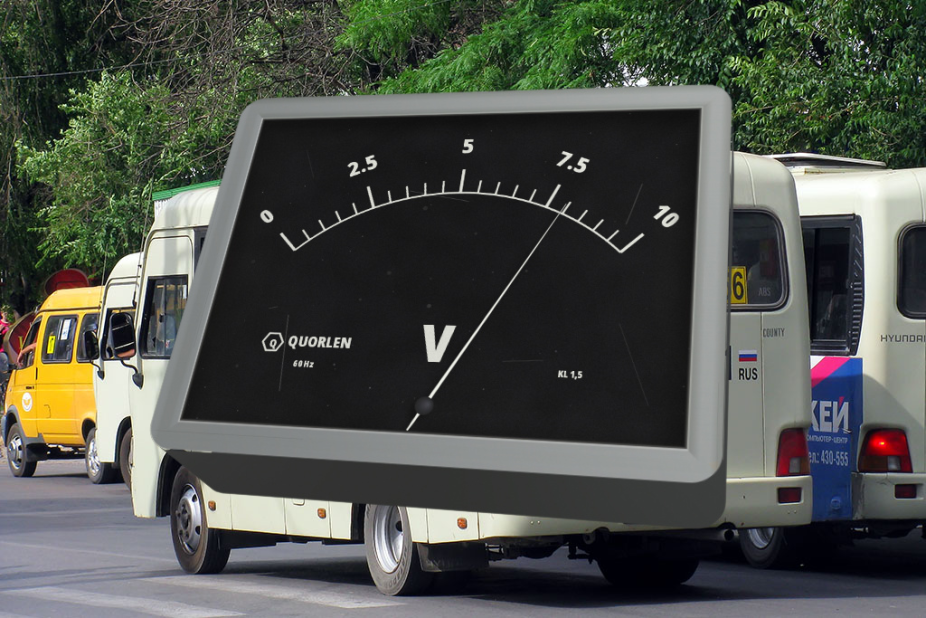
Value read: 8 V
